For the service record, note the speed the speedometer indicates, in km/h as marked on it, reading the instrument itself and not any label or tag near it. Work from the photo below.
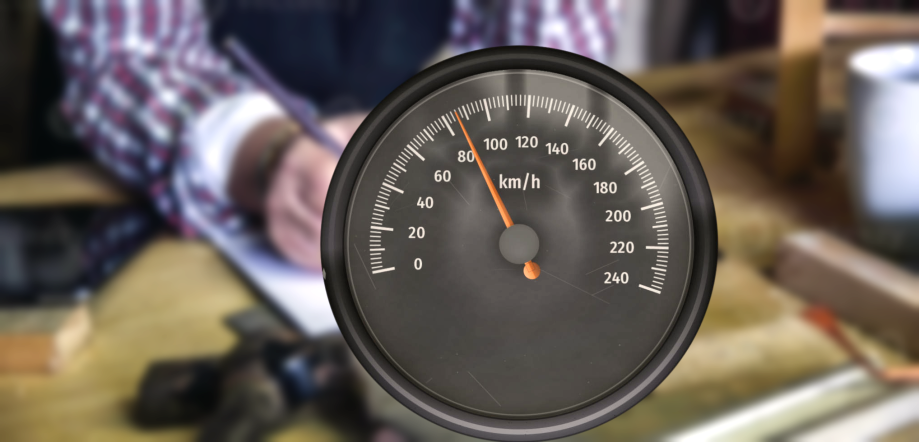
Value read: 86 km/h
